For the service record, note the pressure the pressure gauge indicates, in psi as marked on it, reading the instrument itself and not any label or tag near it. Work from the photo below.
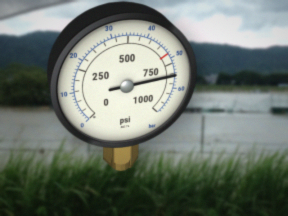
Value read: 800 psi
